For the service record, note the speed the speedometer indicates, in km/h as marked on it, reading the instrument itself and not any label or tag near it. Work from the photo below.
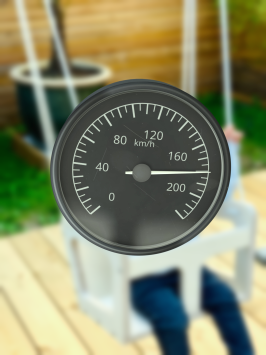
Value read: 180 km/h
